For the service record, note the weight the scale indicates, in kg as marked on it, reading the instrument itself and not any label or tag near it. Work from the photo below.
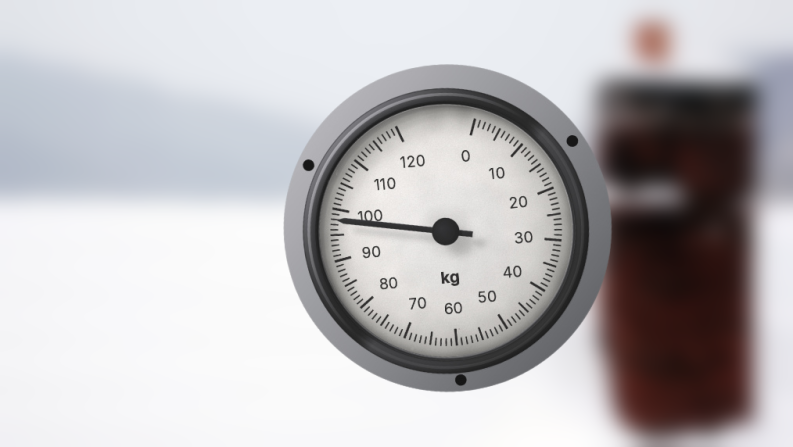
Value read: 98 kg
